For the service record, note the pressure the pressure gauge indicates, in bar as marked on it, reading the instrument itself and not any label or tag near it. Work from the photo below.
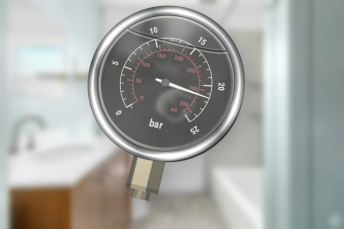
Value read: 21.5 bar
